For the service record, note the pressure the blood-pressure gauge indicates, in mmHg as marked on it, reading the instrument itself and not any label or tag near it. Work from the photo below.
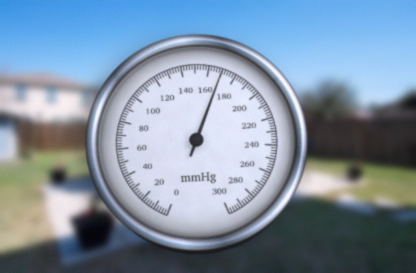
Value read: 170 mmHg
